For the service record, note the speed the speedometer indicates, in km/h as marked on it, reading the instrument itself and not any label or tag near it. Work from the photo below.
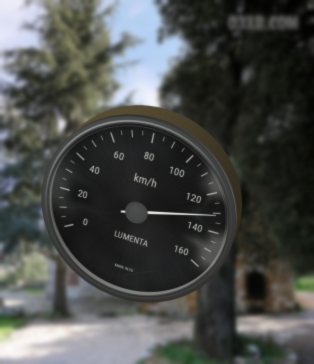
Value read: 130 km/h
